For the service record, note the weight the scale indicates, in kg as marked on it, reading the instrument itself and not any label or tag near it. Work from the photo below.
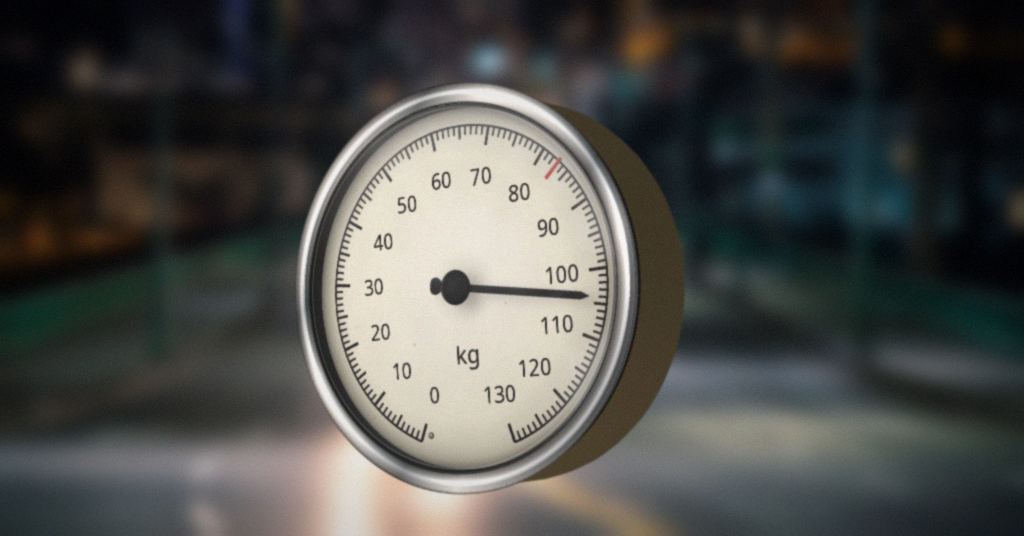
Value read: 104 kg
